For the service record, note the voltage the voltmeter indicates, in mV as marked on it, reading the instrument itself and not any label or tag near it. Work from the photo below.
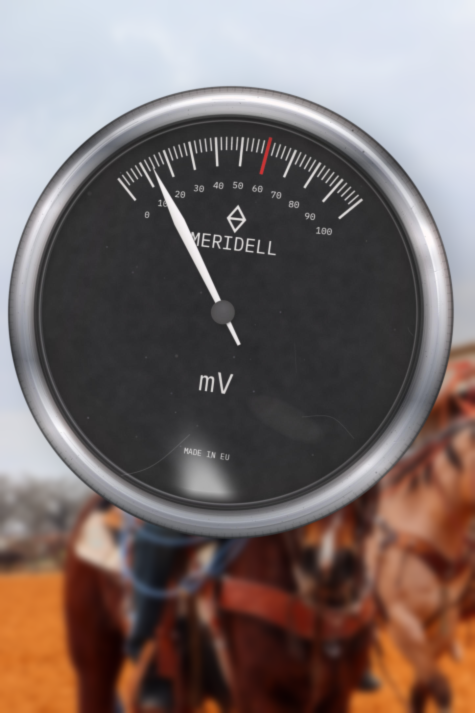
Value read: 14 mV
